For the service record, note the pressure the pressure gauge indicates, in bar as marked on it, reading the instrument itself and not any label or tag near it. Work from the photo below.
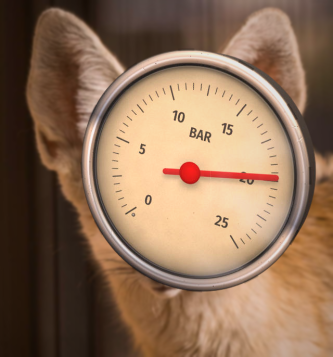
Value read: 19.75 bar
